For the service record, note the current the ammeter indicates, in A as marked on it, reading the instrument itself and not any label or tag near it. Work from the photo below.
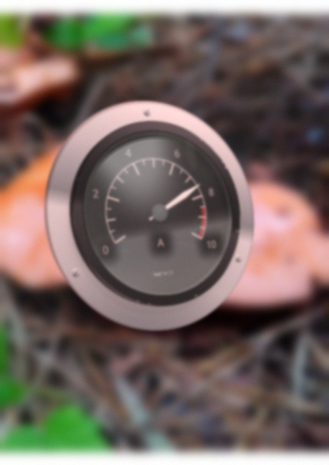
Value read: 7.5 A
